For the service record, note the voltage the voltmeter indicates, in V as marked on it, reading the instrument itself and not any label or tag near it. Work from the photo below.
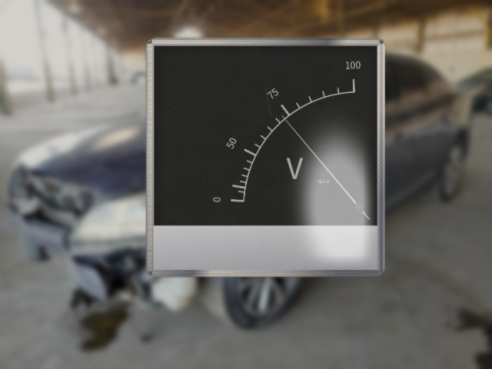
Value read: 72.5 V
